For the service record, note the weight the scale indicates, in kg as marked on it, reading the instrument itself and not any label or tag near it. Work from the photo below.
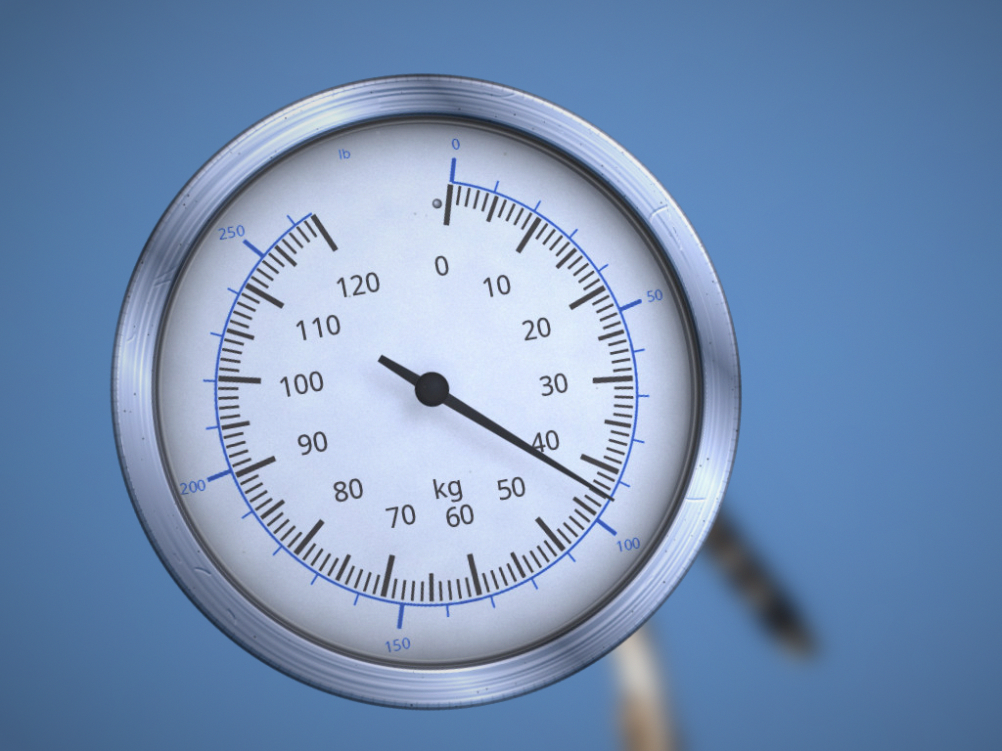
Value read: 43 kg
